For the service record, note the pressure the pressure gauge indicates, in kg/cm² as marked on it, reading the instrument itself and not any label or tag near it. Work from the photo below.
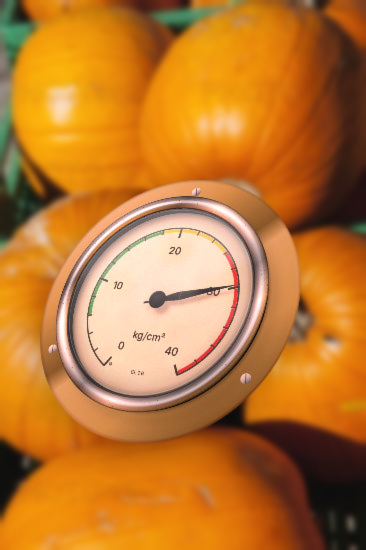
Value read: 30 kg/cm²
